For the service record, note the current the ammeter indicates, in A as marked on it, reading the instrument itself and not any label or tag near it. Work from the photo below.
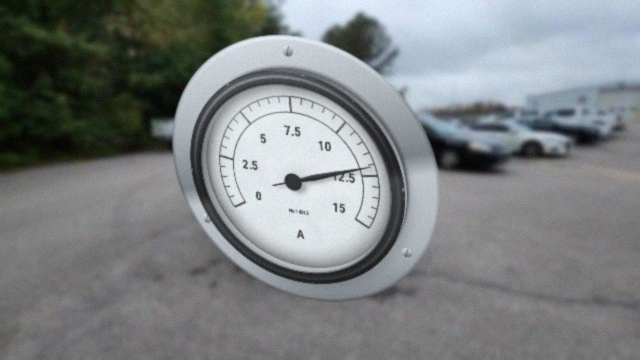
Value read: 12 A
